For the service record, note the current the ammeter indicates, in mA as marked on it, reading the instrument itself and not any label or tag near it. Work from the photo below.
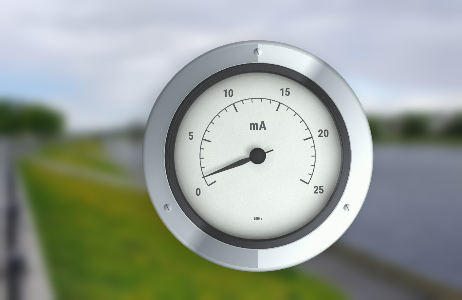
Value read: 1 mA
